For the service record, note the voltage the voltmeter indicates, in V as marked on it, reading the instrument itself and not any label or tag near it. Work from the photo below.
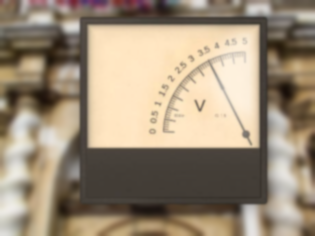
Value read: 3.5 V
